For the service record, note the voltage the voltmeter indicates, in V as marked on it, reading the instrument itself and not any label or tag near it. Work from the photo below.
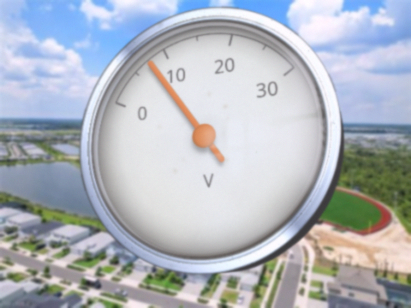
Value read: 7.5 V
